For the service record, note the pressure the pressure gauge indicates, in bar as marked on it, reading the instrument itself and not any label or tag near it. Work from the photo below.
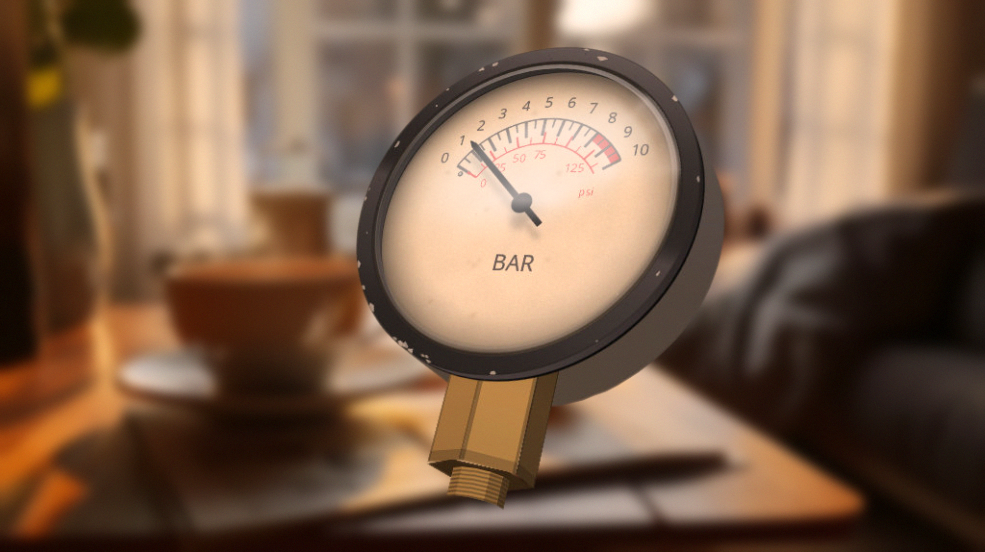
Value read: 1.25 bar
